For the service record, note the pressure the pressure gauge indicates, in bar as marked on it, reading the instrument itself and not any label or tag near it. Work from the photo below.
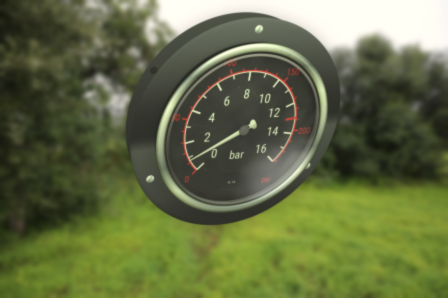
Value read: 1 bar
